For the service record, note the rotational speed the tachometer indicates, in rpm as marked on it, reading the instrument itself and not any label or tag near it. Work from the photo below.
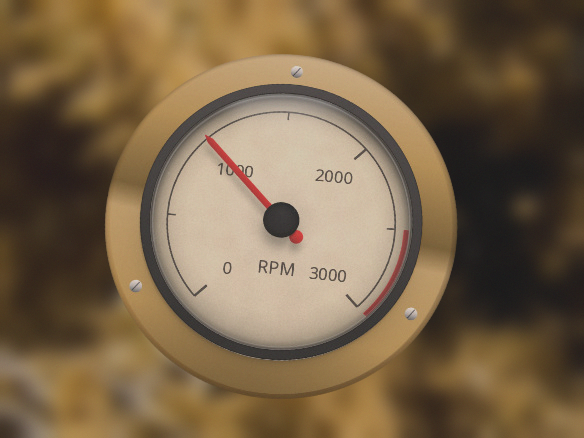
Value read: 1000 rpm
